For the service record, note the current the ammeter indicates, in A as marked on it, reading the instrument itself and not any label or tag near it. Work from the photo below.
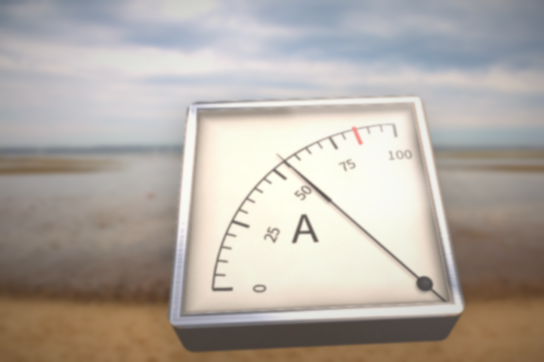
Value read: 55 A
